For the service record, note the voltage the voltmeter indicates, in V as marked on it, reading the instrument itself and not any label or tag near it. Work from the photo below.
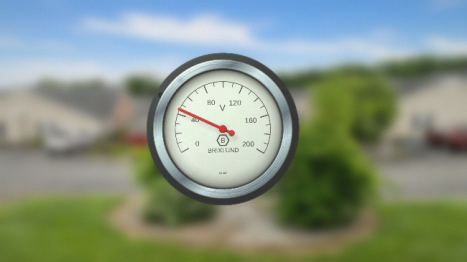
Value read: 45 V
